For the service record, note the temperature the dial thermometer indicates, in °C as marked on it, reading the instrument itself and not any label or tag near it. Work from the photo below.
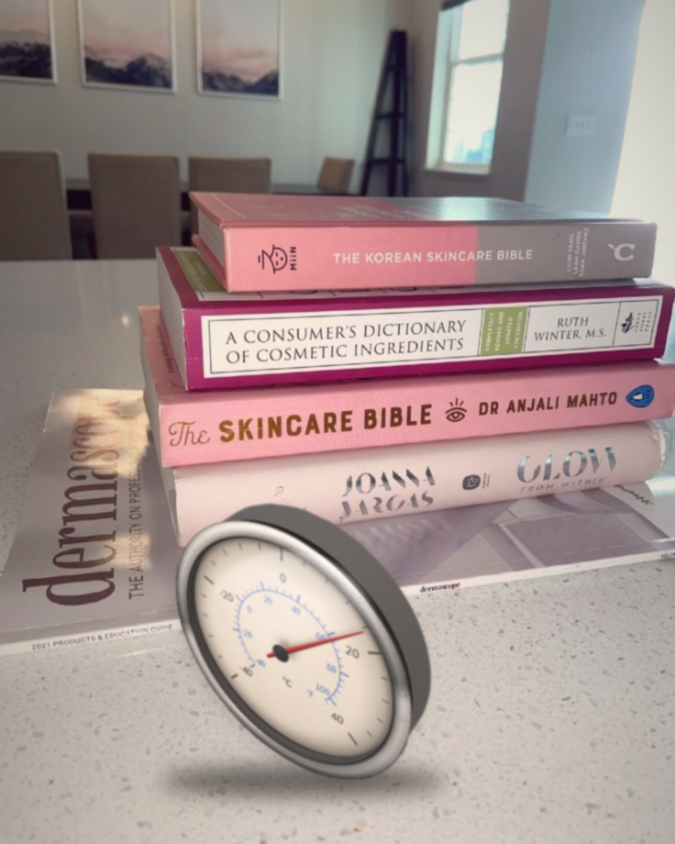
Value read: 16 °C
